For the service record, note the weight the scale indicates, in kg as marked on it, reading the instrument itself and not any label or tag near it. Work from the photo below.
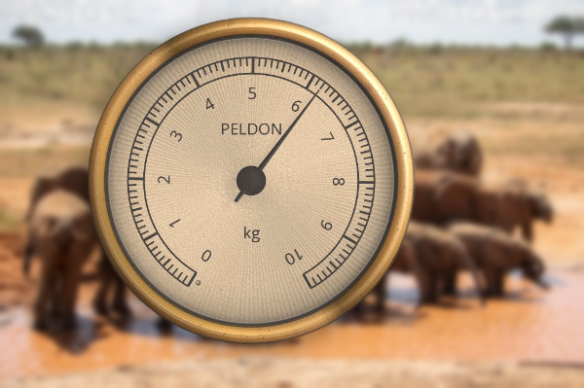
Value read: 6.2 kg
